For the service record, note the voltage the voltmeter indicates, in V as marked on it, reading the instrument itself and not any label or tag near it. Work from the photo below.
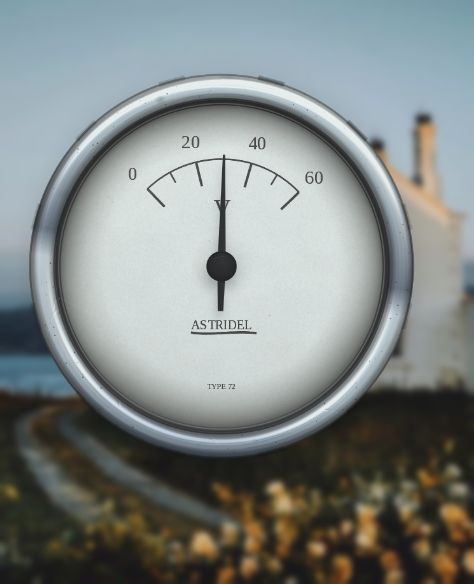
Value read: 30 V
